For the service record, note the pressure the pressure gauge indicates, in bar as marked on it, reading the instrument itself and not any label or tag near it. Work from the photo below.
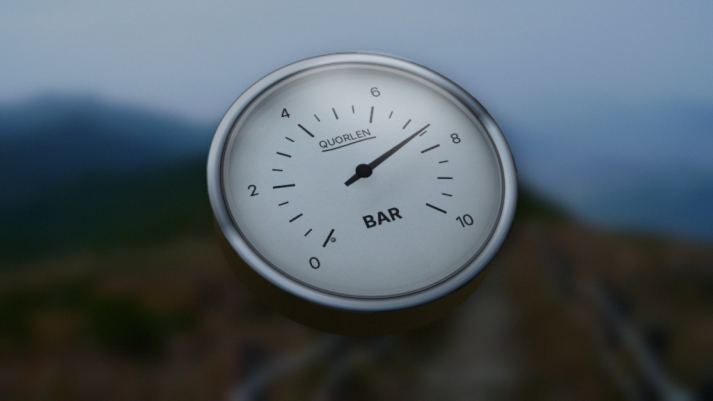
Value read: 7.5 bar
